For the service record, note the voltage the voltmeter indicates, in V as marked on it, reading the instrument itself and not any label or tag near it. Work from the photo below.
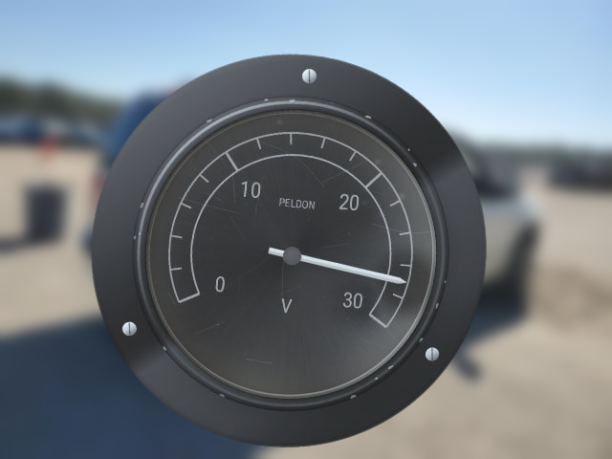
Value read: 27 V
